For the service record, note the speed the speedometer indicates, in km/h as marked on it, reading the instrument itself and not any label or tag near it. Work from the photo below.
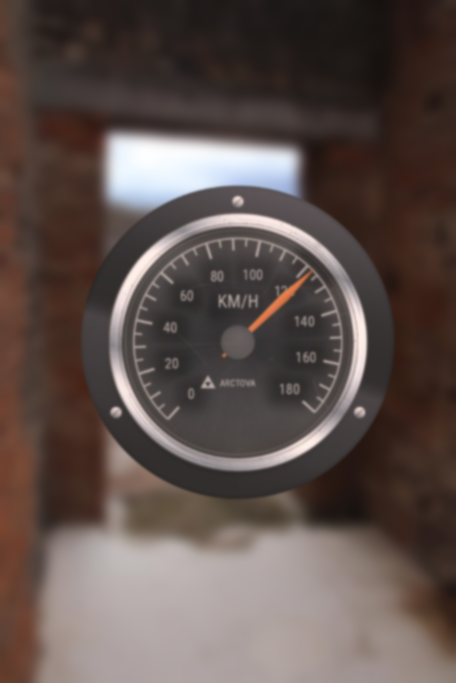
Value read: 122.5 km/h
